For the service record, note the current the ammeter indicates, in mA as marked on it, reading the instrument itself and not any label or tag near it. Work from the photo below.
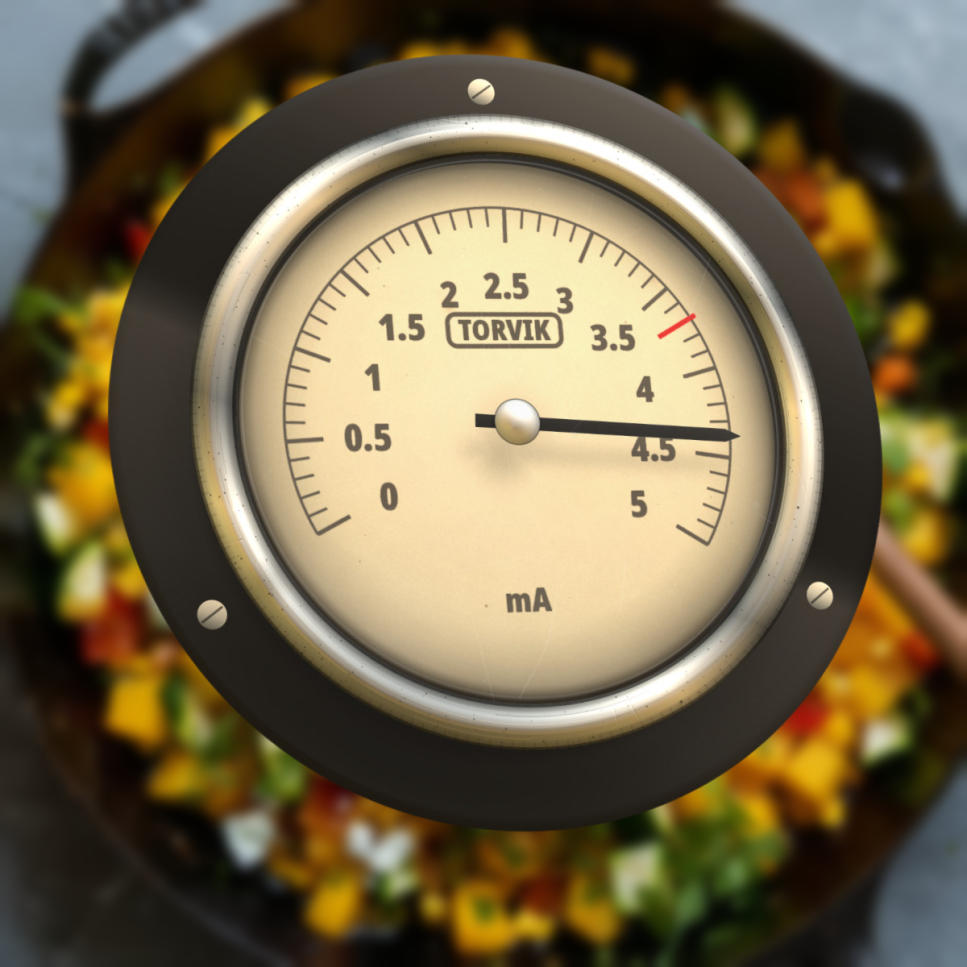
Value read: 4.4 mA
